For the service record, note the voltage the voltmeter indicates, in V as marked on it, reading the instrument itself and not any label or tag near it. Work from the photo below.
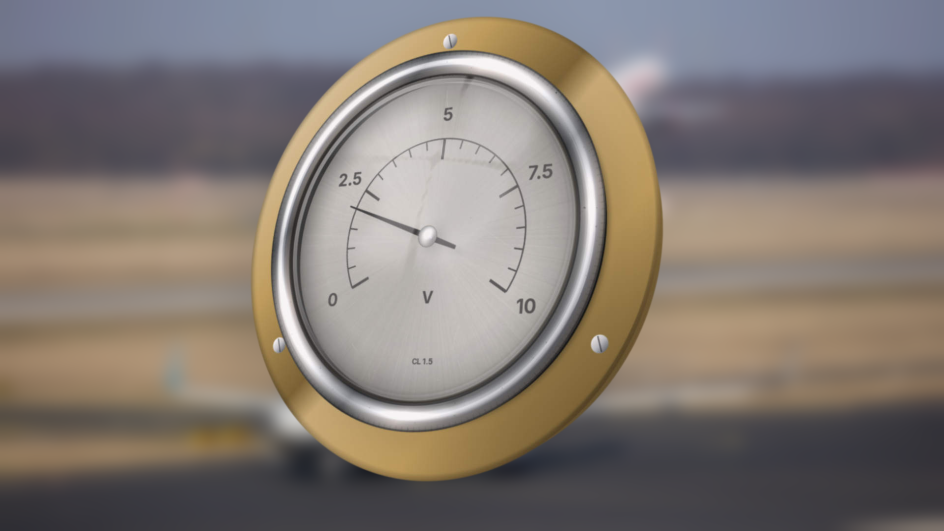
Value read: 2 V
